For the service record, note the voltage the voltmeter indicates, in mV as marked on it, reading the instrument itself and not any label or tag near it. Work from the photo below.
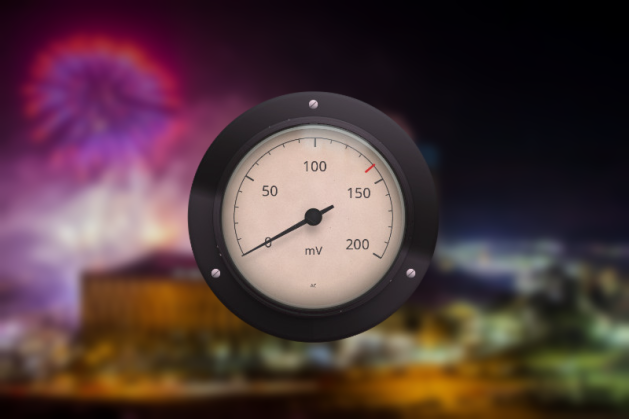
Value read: 0 mV
